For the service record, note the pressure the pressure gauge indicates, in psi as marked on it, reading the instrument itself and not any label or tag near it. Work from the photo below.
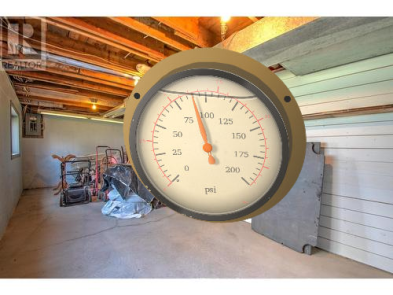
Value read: 90 psi
